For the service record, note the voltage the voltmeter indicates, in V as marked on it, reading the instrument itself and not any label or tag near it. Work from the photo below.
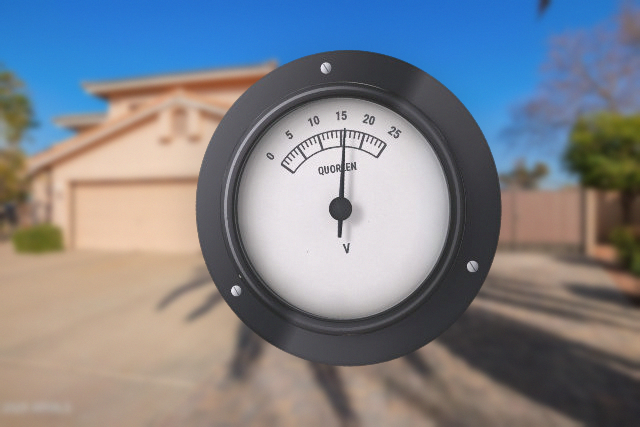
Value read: 16 V
